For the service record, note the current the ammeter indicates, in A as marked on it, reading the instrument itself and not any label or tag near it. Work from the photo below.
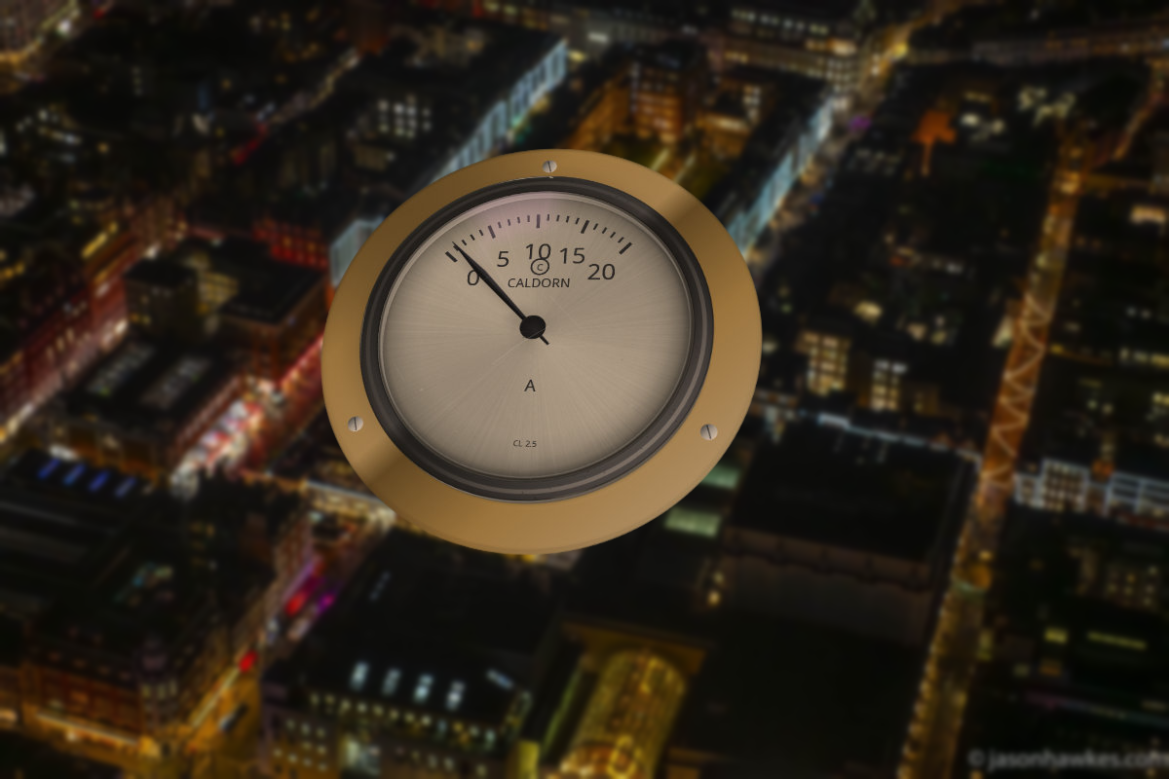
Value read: 1 A
